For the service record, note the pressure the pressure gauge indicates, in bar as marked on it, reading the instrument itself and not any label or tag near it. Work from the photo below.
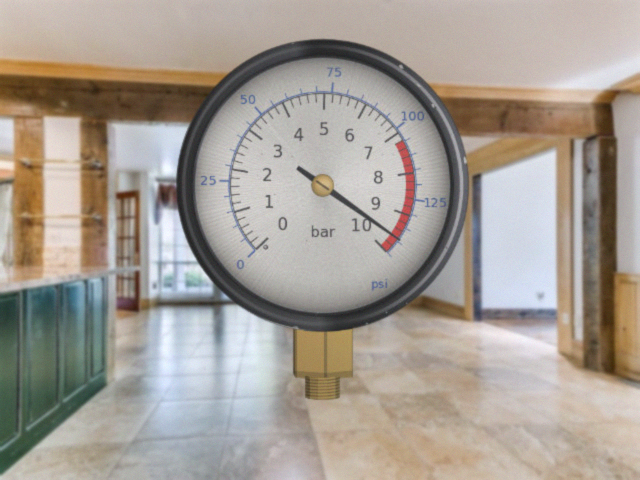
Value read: 9.6 bar
